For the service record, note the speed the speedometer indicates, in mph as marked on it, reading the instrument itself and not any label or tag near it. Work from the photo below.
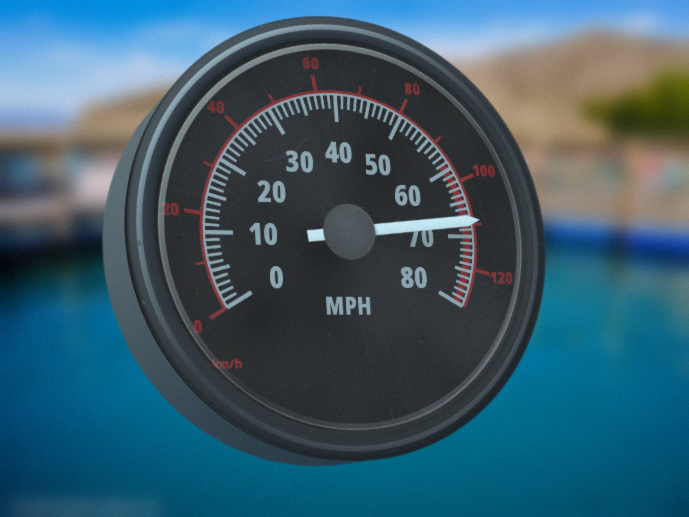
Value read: 68 mph
